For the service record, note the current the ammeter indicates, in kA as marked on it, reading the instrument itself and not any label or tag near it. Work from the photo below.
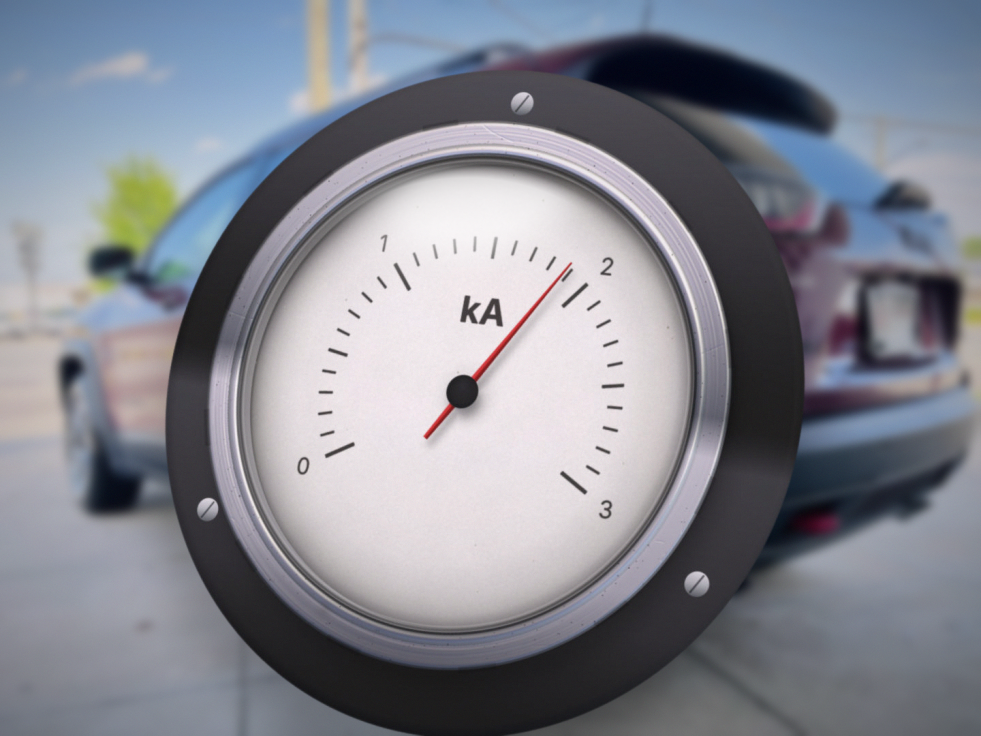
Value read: 1.9 kA
